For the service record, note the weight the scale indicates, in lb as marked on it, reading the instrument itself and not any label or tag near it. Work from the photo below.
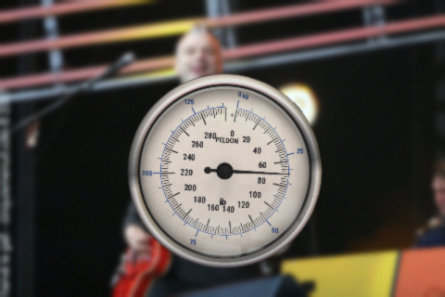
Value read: 70 lb
